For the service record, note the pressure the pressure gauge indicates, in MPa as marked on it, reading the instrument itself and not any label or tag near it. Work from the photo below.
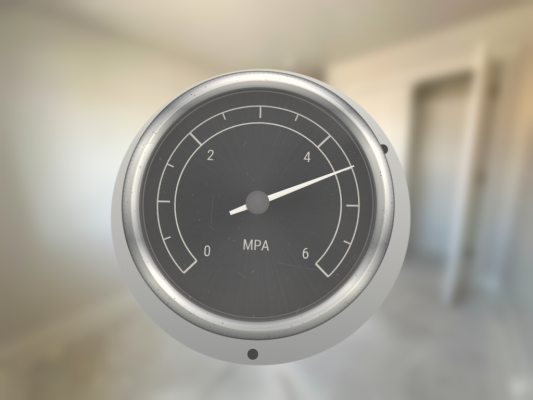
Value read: 4.5 MPa
